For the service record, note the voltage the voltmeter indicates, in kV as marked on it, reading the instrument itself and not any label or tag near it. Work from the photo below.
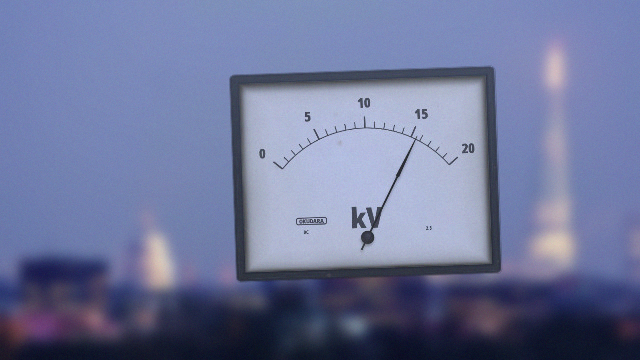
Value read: 15.5 kV
